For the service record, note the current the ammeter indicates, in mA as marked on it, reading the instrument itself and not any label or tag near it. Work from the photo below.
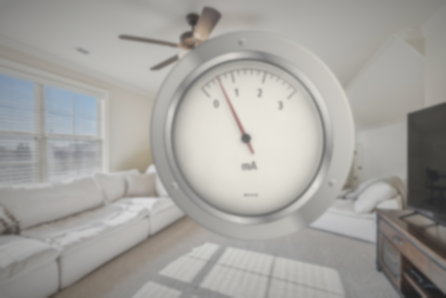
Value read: 0.6 mA
